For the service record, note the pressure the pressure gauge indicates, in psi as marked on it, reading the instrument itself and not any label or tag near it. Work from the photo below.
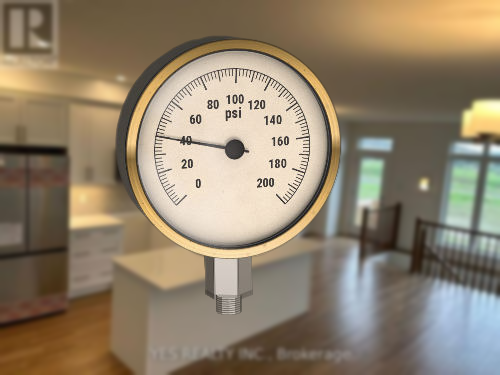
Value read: 40 psi
